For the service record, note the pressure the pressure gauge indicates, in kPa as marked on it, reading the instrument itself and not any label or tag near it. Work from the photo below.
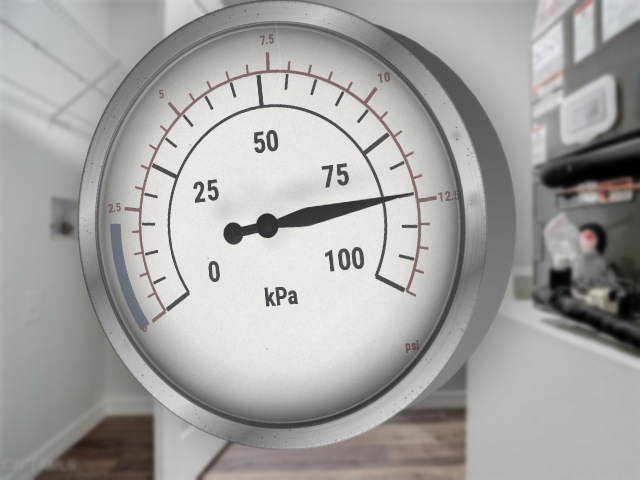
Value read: 85 kPa
